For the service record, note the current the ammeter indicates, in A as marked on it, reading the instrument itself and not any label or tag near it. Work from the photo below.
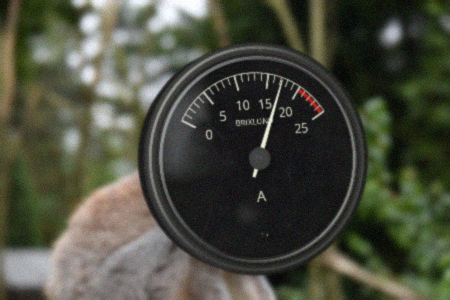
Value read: 17 A
